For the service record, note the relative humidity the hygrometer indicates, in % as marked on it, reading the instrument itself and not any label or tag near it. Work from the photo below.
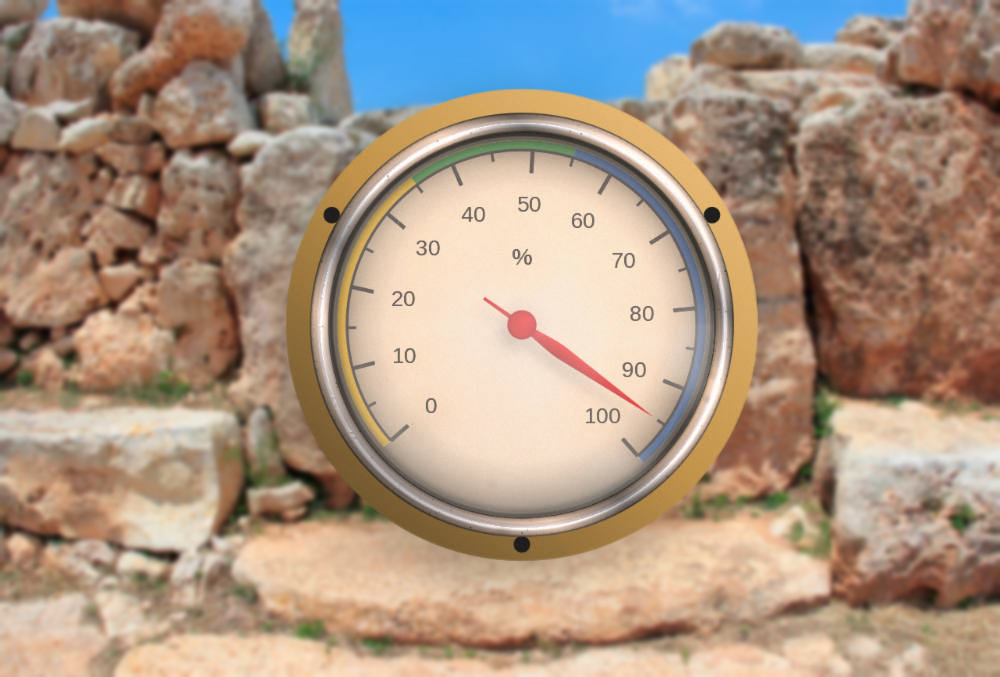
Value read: 95 %
